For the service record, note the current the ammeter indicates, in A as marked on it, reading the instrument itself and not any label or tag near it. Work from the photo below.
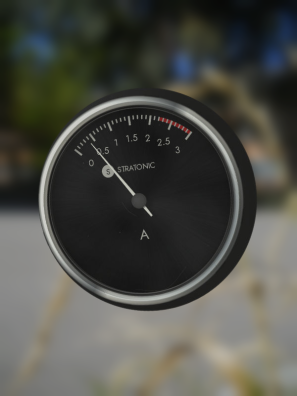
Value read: 0.4 A
